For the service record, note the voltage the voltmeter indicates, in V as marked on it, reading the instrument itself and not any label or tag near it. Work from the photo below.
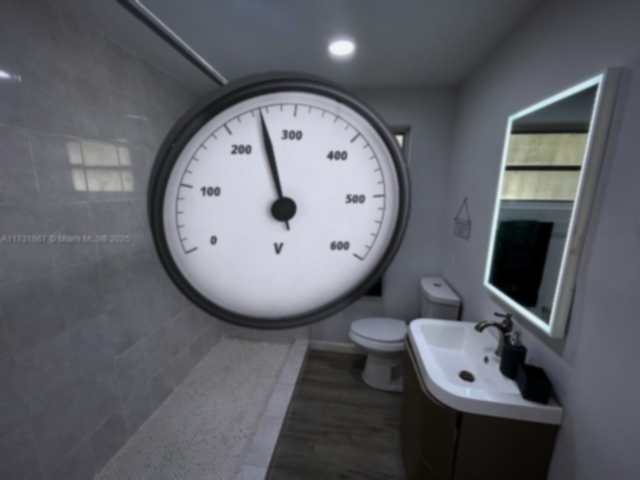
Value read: 250 V
